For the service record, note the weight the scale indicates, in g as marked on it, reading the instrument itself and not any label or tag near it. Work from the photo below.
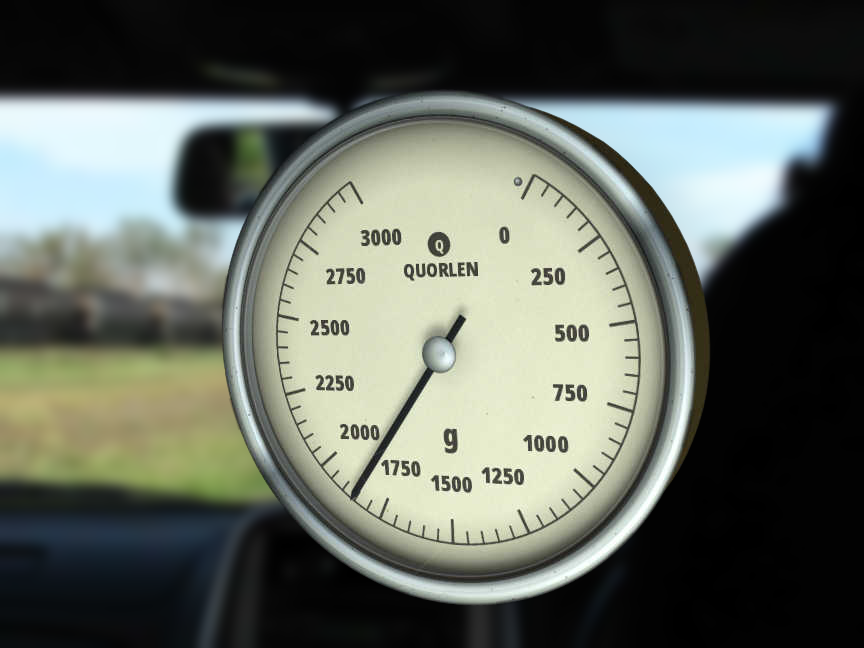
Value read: 1850 g
